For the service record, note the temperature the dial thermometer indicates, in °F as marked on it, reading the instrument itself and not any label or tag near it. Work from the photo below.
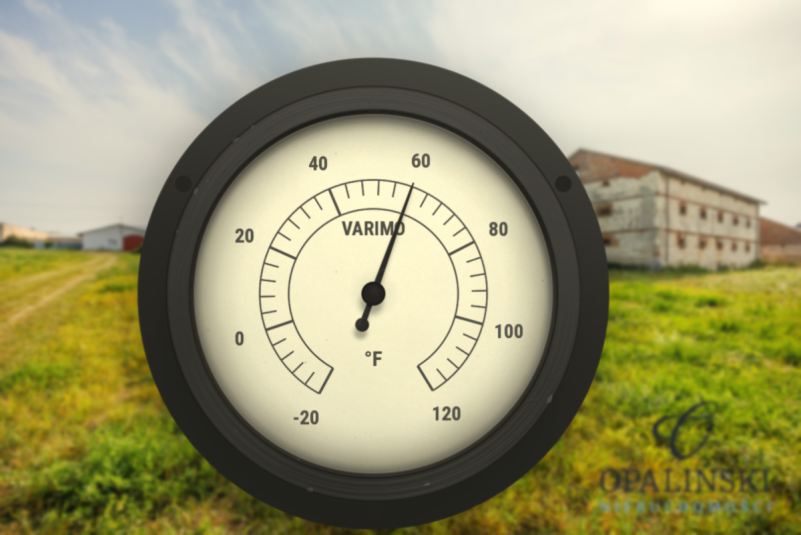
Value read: 60 °F
